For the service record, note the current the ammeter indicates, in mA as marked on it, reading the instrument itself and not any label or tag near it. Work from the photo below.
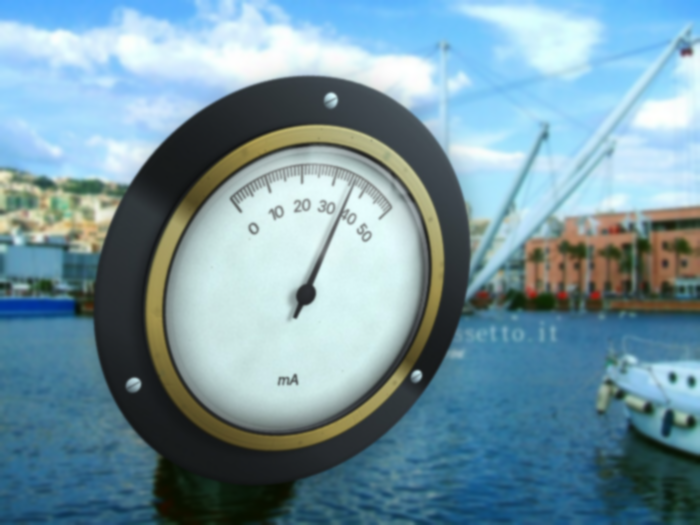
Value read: 35 mA
